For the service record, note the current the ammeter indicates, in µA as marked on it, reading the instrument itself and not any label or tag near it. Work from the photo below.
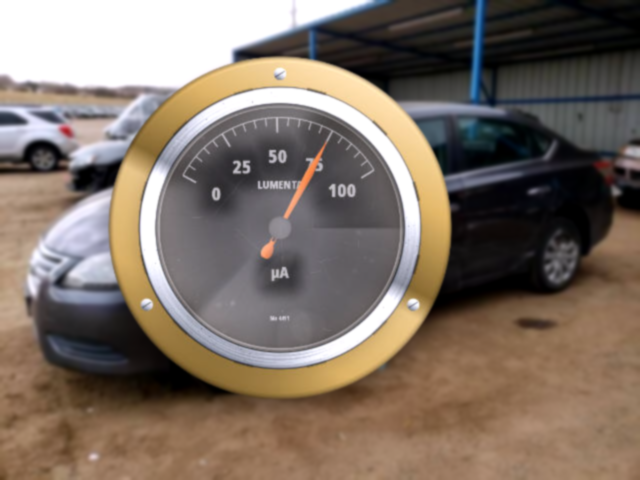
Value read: 75 µA
